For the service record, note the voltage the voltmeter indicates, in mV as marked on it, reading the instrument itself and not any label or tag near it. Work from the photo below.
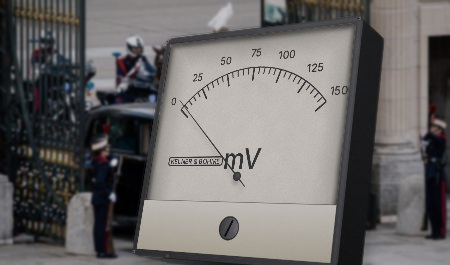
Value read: 5 mV
